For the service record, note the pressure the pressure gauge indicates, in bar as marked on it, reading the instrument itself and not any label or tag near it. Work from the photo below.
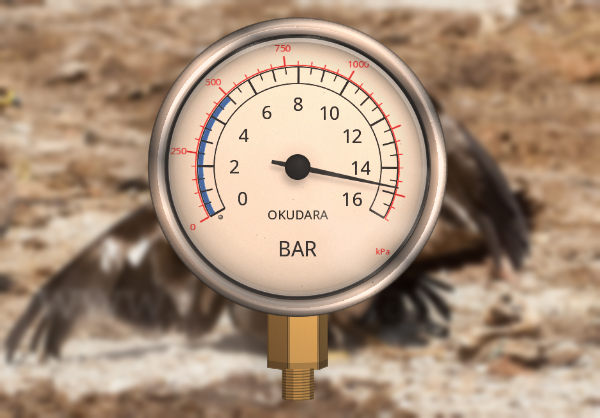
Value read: 14.75 bar
